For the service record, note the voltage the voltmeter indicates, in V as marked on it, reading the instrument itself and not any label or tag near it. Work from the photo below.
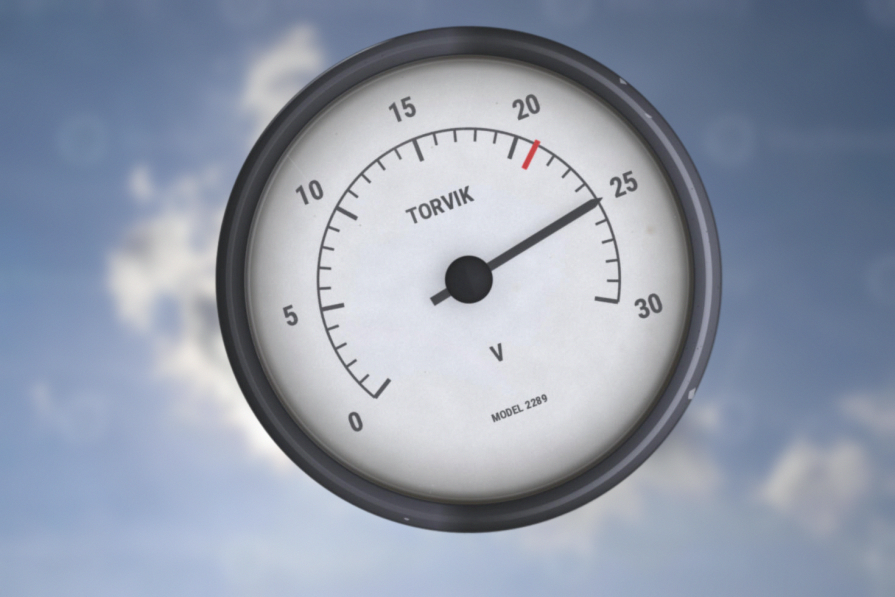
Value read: 25 V
